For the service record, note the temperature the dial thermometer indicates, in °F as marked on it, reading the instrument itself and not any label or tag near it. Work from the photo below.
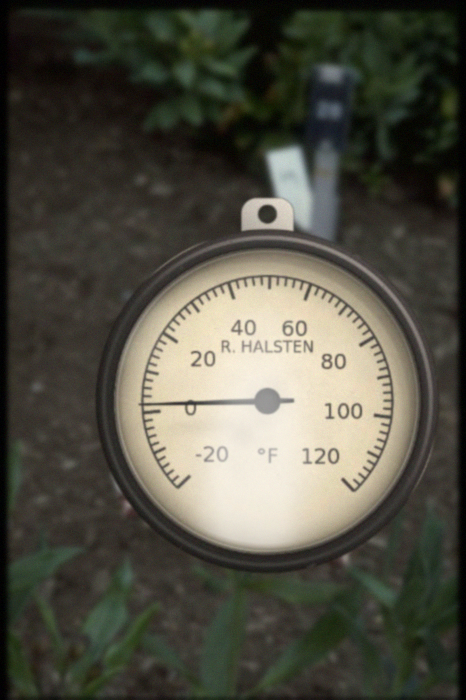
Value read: 2 °F
